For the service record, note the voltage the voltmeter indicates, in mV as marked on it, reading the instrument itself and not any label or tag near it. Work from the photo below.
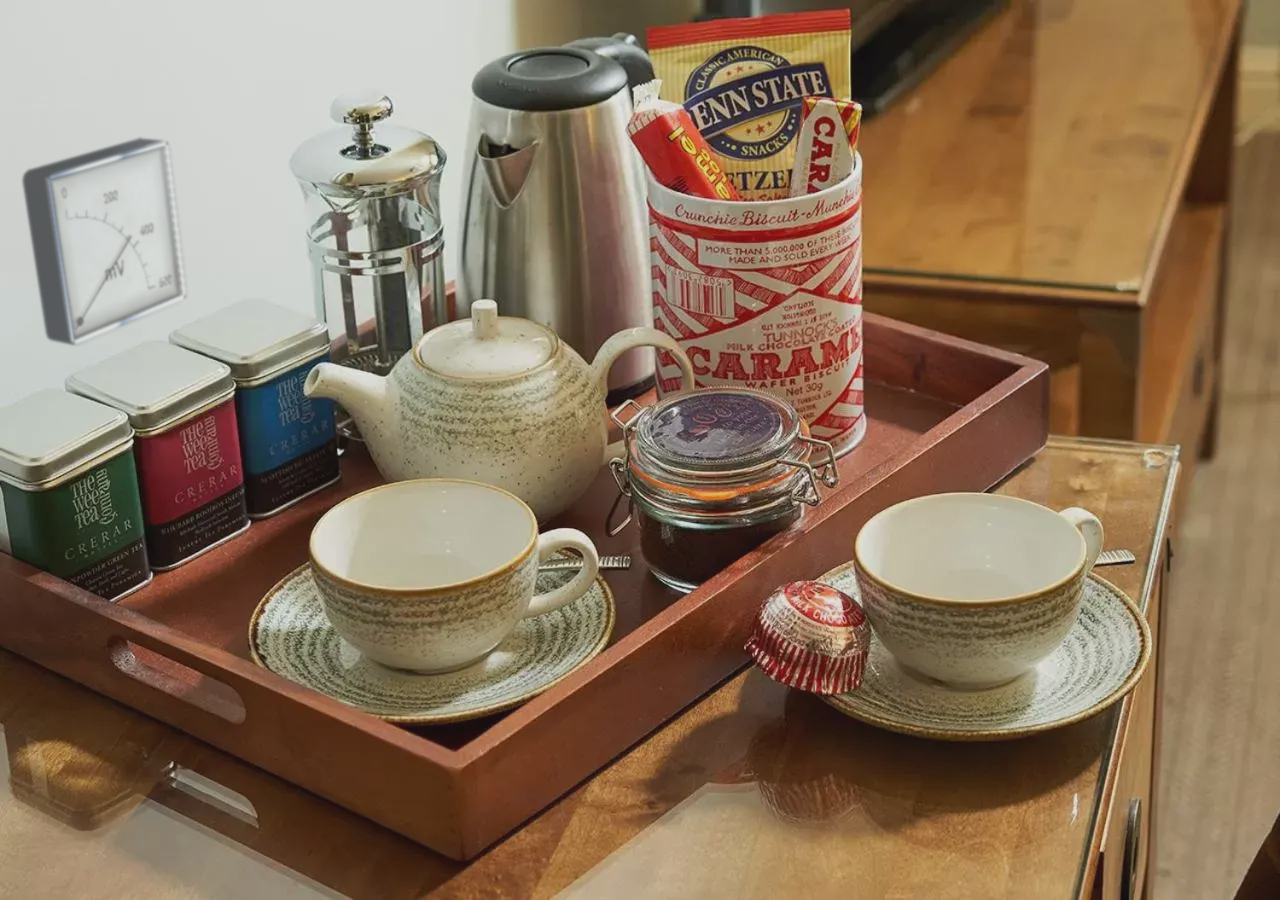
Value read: 350 mV
